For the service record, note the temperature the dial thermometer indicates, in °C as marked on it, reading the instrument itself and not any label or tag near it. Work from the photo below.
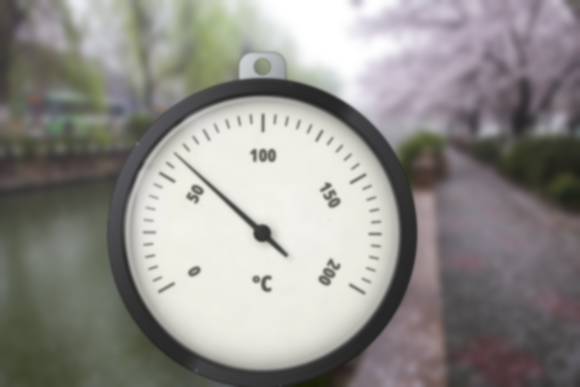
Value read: 60 °C
